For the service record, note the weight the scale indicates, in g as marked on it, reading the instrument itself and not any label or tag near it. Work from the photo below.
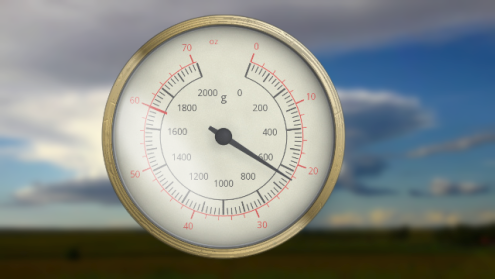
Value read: 640 g
